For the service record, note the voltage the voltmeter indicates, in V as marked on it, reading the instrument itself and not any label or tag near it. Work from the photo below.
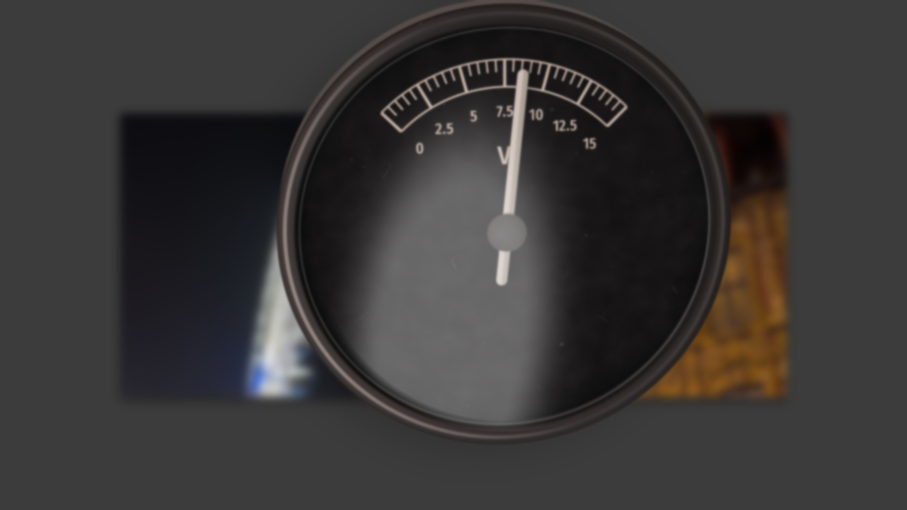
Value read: 8.5 V
